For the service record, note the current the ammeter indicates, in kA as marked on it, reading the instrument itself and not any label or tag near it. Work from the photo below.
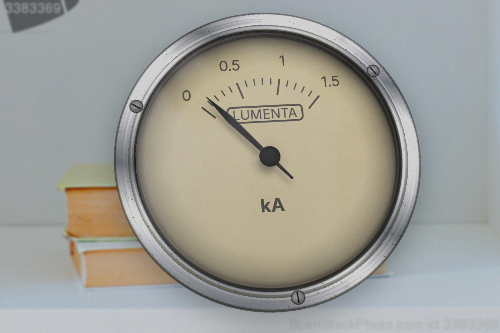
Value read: 0.1 kA
